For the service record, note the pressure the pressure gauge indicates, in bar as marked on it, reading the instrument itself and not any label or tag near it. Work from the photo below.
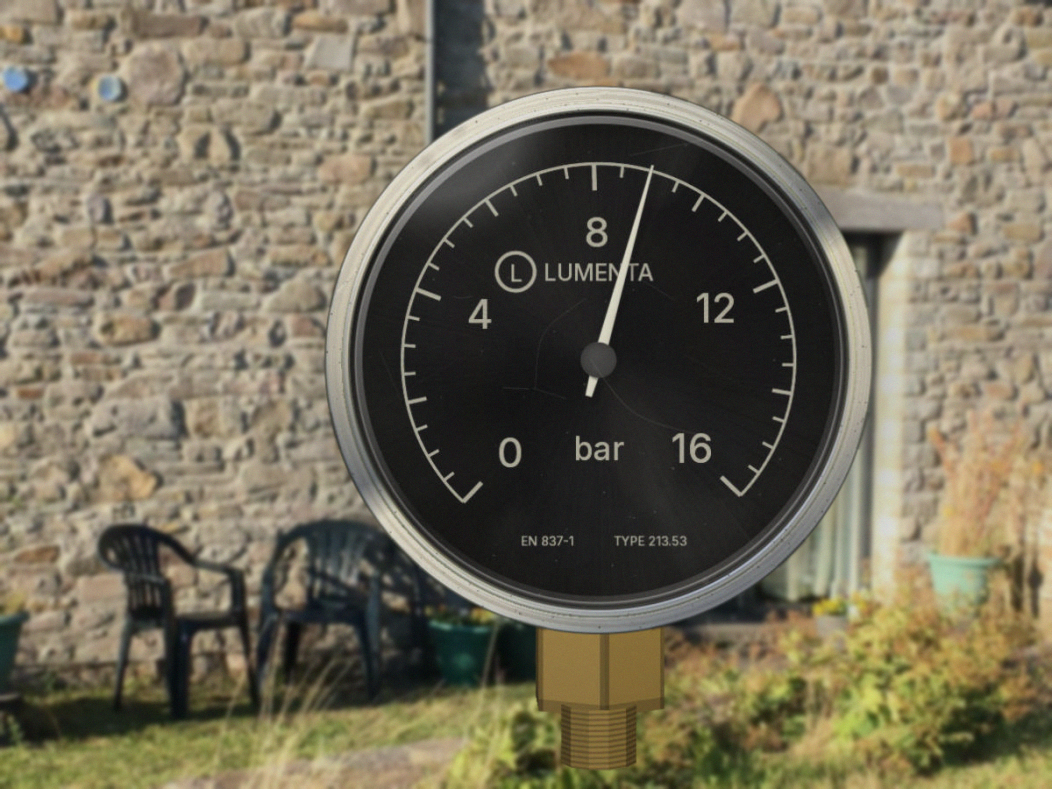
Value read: 9 bar
